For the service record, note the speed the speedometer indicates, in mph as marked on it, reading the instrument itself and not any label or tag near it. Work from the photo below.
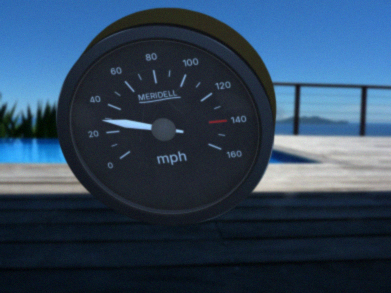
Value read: 30 mph
